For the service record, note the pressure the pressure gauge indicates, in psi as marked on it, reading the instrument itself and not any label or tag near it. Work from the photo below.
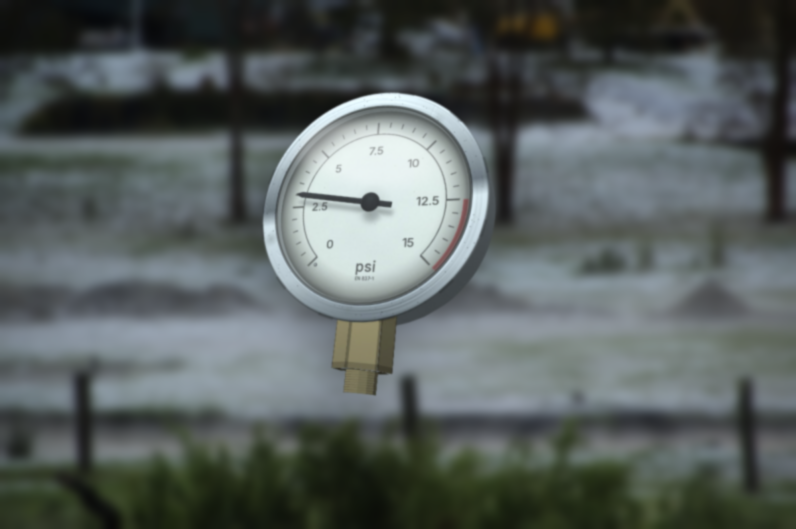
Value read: 3 psi
